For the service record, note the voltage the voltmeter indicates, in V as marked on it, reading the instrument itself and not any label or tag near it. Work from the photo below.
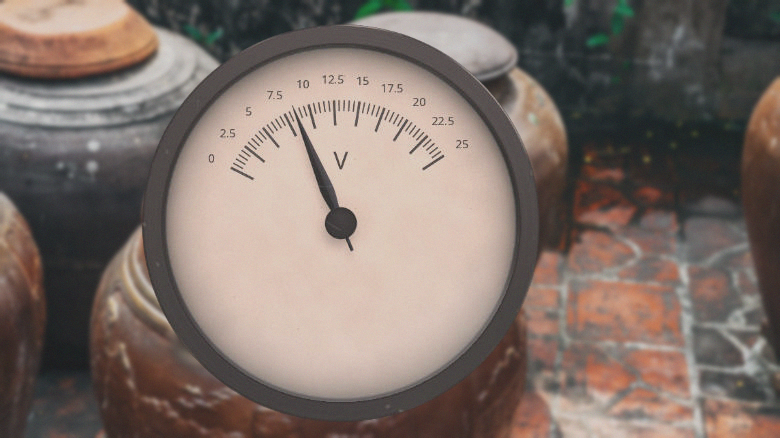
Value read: 8.5 V
